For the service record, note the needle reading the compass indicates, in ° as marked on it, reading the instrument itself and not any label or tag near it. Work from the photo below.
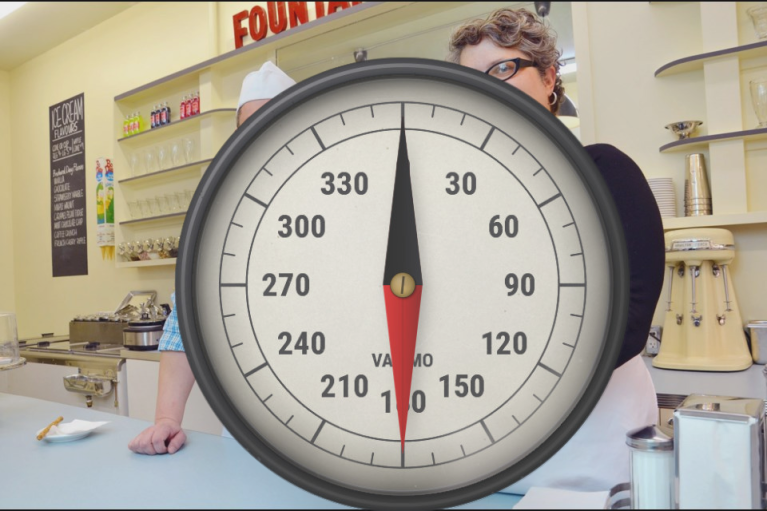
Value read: 180 °
